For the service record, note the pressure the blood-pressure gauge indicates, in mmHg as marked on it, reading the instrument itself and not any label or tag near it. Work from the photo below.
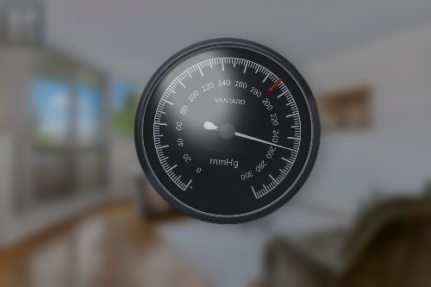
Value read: 250 mmHg
